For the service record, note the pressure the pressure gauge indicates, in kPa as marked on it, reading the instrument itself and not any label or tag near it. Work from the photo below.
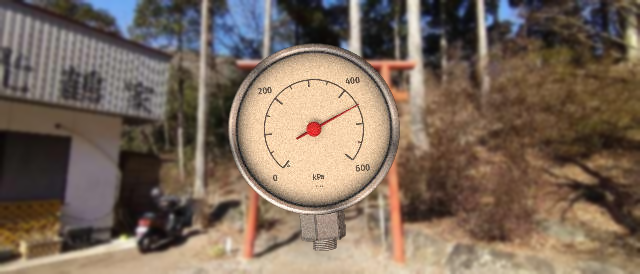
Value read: 450 kPa
